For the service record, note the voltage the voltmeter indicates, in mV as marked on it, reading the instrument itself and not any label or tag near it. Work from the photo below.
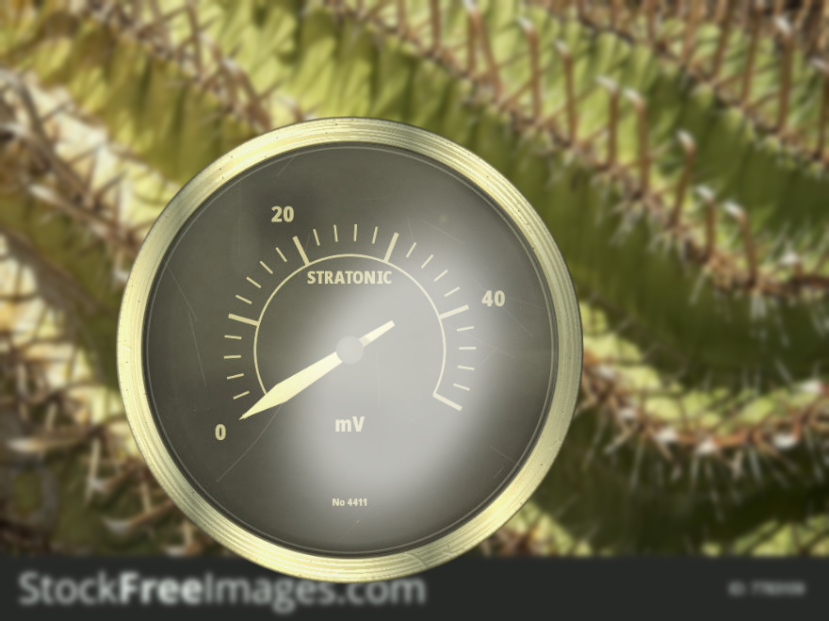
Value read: 0 mV
